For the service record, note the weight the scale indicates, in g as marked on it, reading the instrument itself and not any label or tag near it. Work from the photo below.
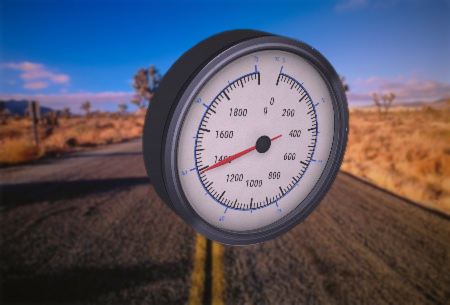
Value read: 1400 g
